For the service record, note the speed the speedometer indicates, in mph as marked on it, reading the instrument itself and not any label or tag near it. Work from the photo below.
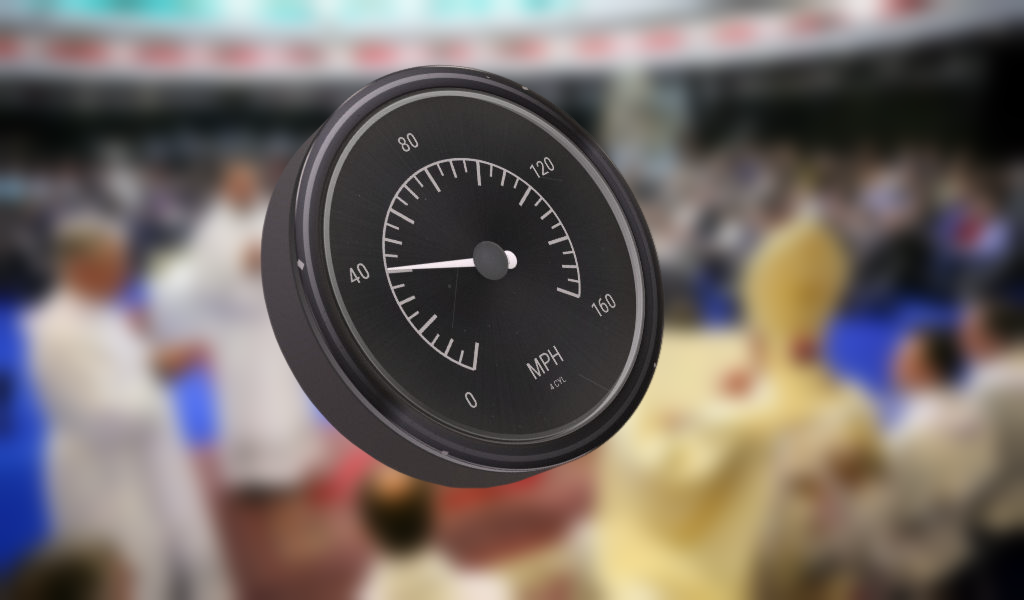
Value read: 40 mph
